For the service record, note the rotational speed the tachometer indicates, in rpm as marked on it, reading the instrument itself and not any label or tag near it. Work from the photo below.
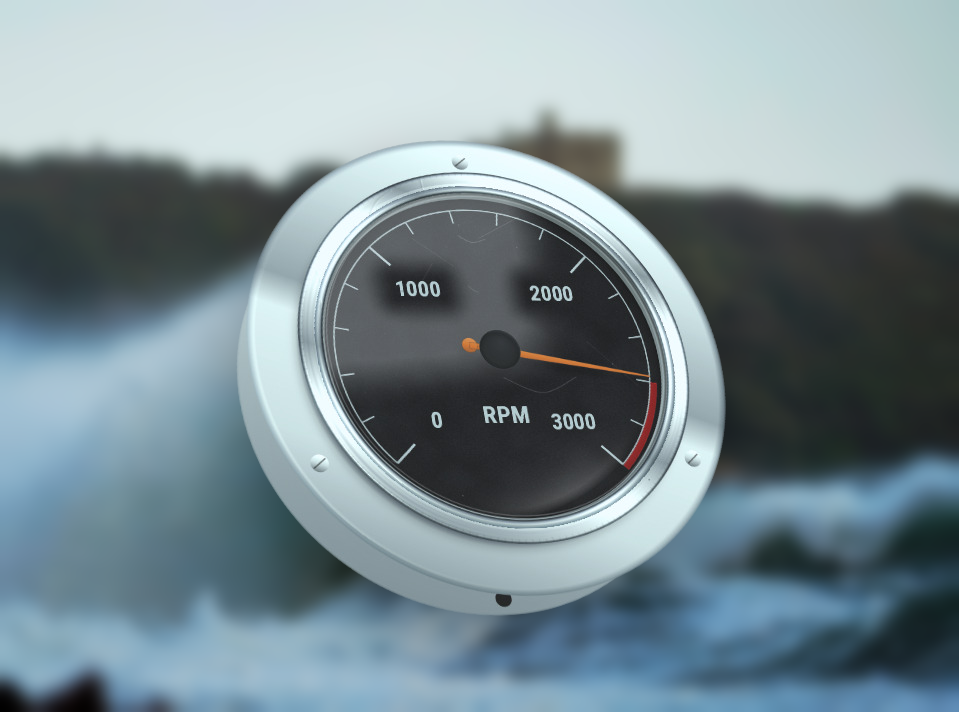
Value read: 2600 rpm
